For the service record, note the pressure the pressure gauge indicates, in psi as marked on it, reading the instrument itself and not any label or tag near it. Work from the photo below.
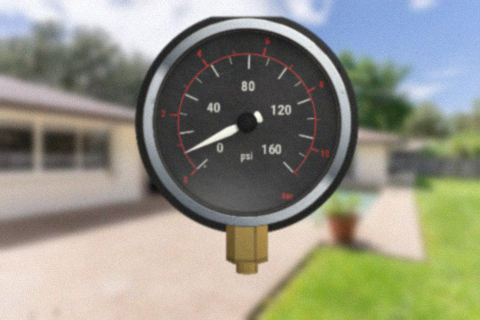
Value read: 10 psi
